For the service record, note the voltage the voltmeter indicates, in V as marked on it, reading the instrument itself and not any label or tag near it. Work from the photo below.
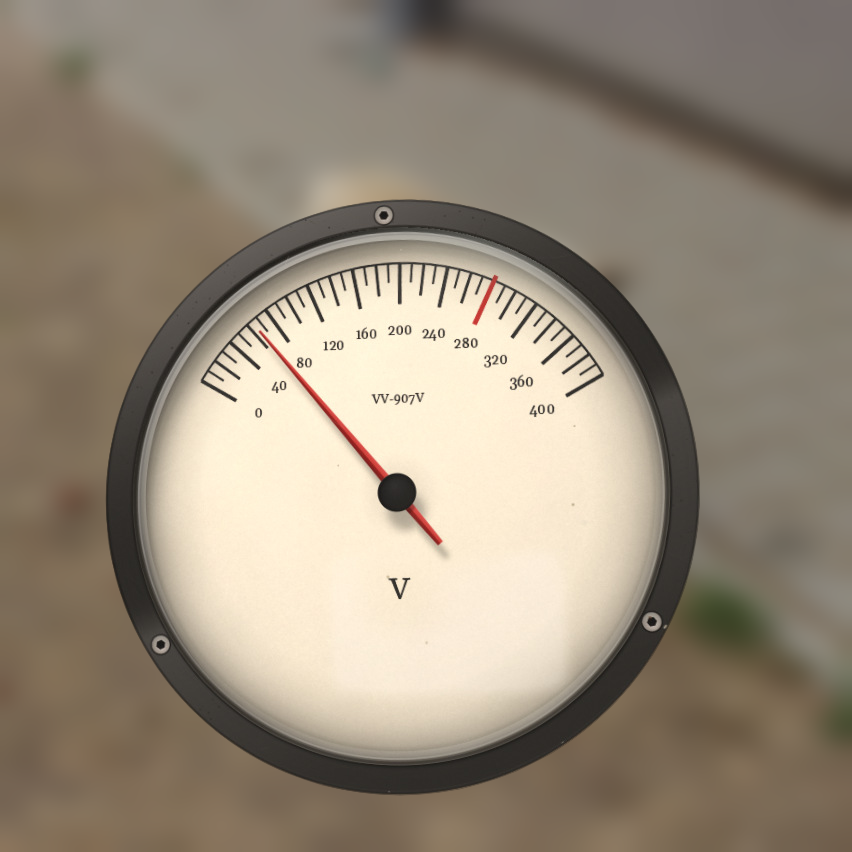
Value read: 65 V
